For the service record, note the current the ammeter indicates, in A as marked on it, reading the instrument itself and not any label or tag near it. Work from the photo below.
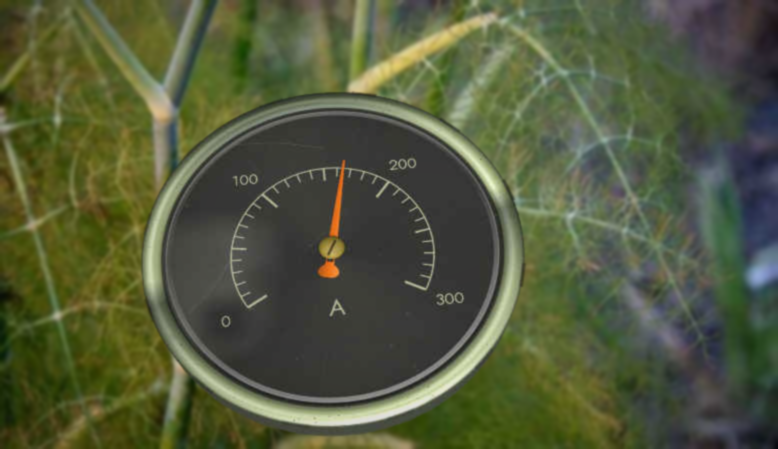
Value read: 165 A
